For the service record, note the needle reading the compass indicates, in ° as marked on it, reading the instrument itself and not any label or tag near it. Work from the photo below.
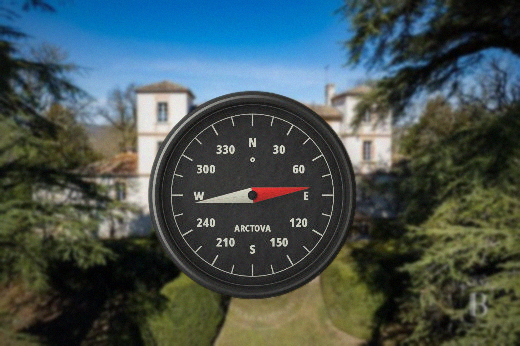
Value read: 82.5 °
